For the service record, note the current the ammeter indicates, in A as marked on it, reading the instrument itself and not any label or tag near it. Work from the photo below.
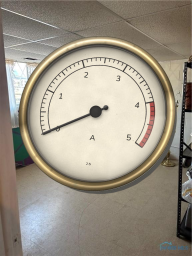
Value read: 0 A
